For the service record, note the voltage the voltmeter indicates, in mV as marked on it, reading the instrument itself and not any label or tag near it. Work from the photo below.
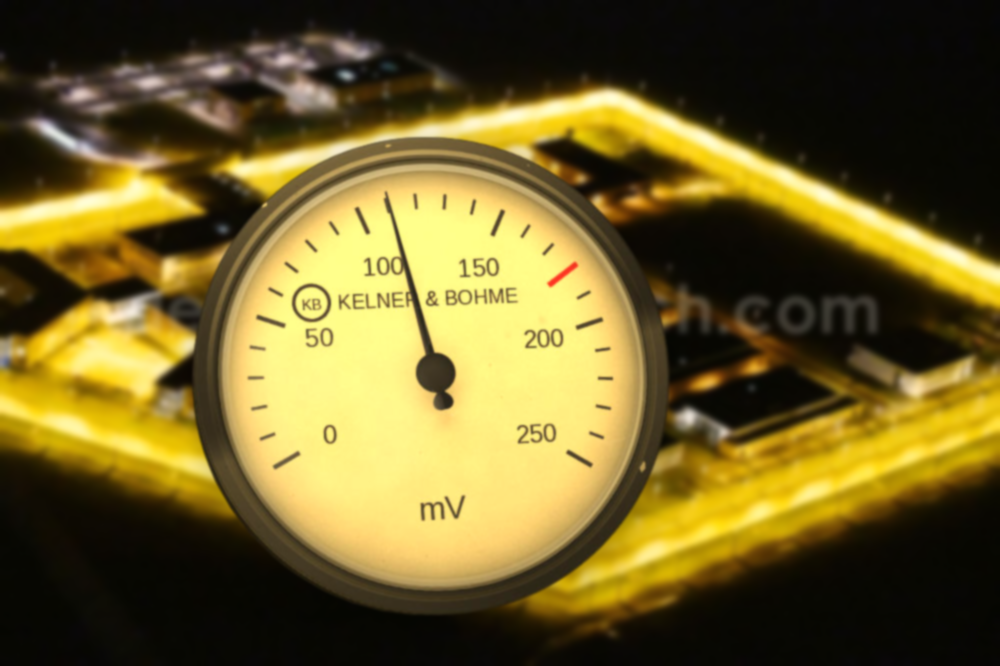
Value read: 110 mV
